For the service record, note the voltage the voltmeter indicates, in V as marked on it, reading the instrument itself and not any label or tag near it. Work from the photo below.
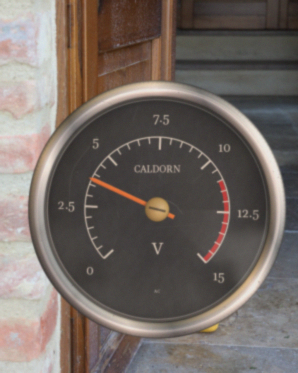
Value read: 3.75 V
